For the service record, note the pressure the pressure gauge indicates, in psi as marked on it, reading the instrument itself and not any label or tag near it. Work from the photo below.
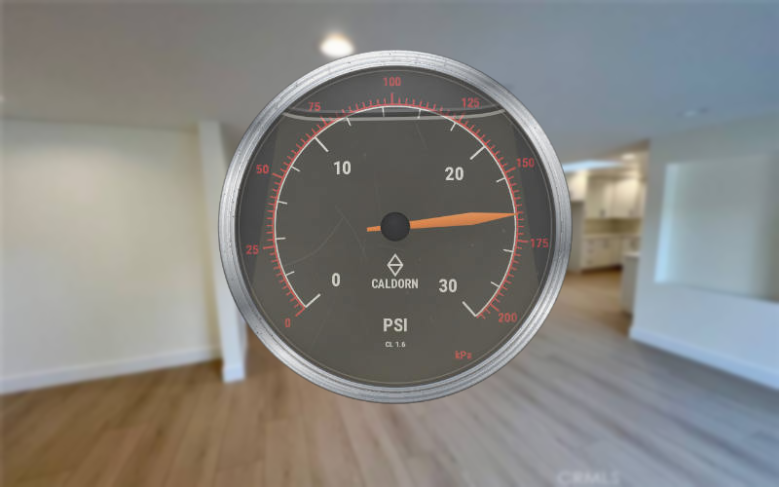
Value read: 24 psi
